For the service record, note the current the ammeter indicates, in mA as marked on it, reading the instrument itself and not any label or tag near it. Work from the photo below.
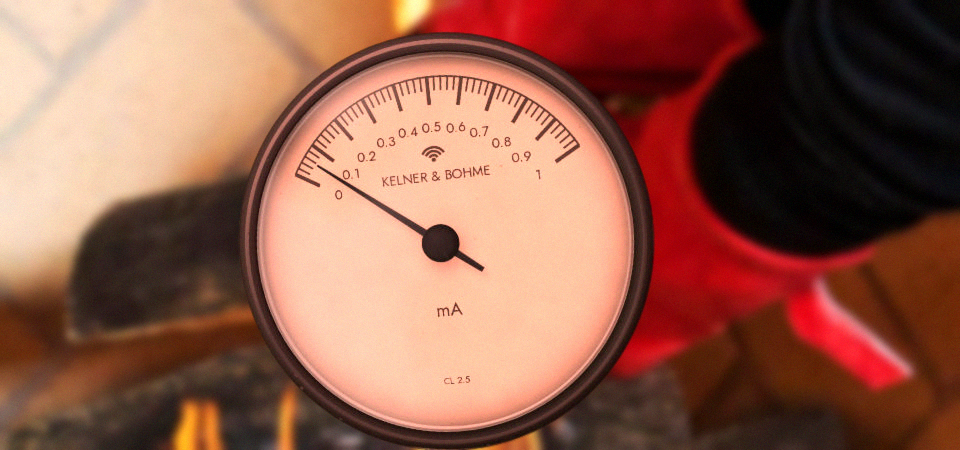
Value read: 0.06 mA
